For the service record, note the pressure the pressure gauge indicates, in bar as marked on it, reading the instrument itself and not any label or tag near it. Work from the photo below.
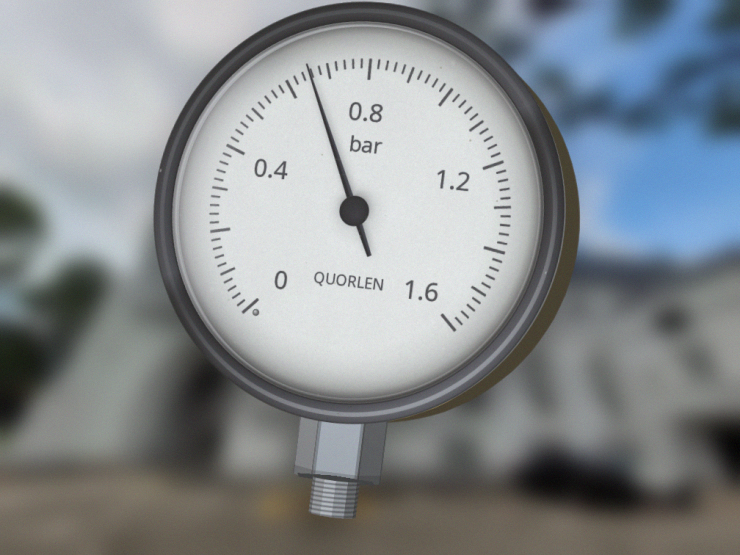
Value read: 0.66 bar
